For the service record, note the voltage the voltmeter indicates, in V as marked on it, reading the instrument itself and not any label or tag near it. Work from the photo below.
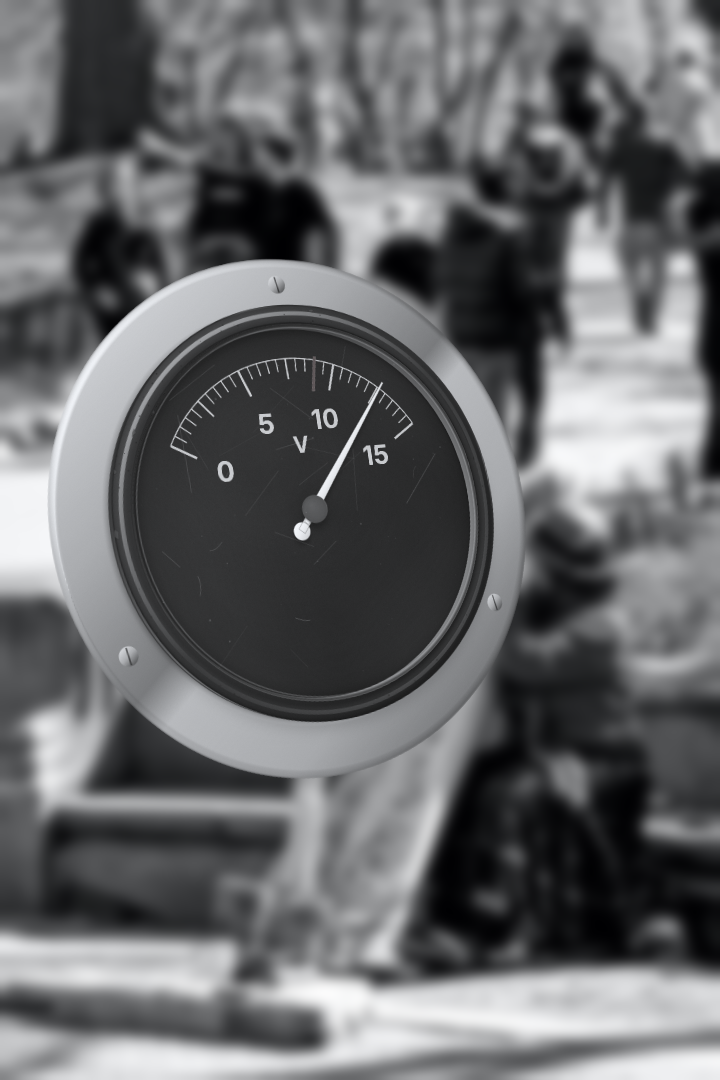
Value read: 12.5 V
